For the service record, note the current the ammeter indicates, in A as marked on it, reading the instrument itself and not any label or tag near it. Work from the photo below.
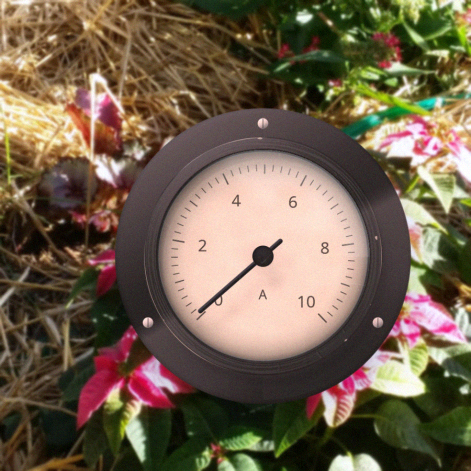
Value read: 0.1 A
